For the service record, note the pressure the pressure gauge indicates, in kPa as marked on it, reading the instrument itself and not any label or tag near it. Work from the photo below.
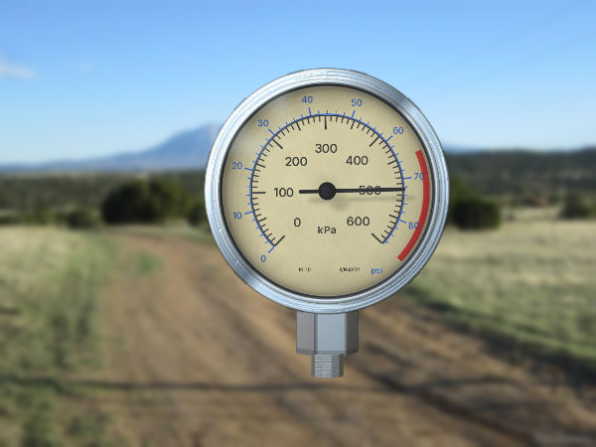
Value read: 500 kPa
